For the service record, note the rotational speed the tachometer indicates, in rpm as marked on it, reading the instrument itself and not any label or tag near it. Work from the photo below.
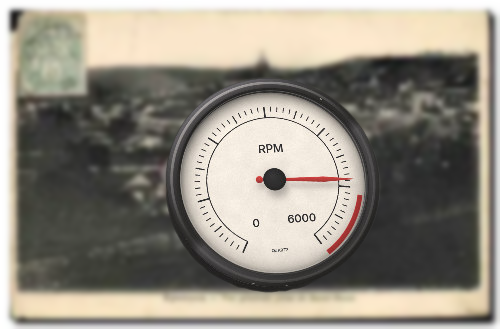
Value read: 4900 rpm
